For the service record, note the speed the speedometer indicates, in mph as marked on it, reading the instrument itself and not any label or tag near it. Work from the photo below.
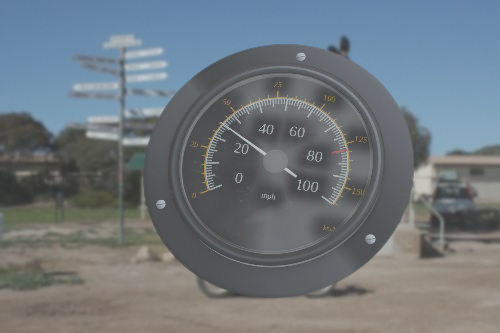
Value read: 25 mph
